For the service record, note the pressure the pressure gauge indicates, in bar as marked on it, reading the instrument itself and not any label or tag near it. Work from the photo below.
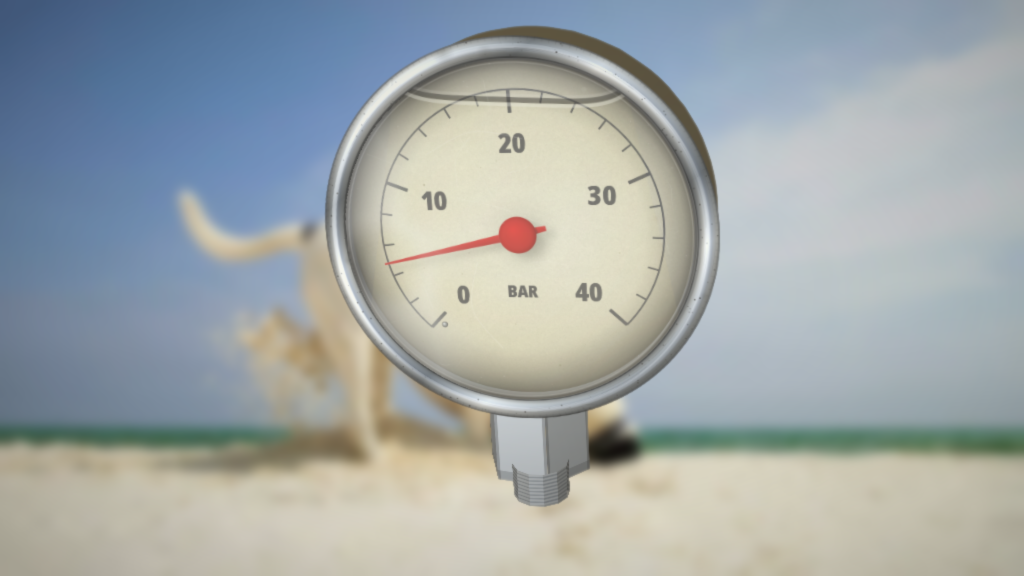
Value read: 5 bar
